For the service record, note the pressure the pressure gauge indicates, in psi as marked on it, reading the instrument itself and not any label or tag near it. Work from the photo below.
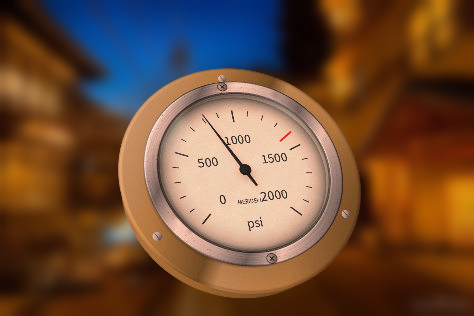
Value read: 800 psi
